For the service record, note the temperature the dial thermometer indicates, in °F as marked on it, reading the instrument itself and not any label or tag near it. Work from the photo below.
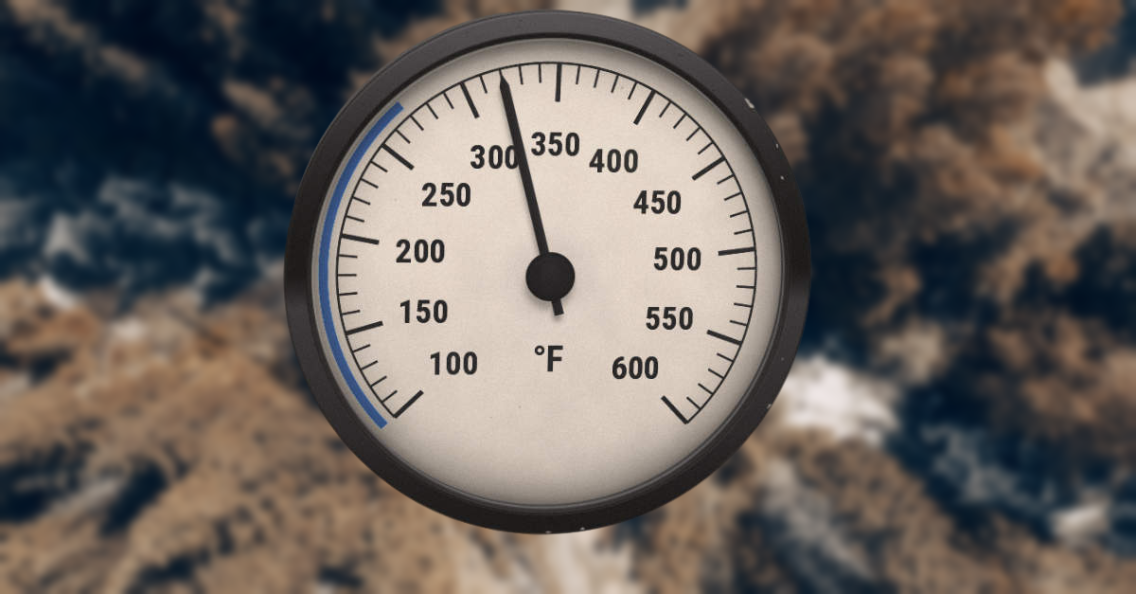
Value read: 320 °F
